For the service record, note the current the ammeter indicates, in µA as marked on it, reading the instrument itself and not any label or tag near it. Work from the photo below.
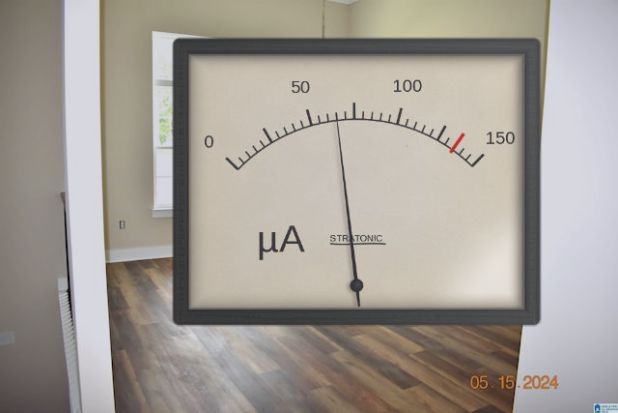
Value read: 65 µA
